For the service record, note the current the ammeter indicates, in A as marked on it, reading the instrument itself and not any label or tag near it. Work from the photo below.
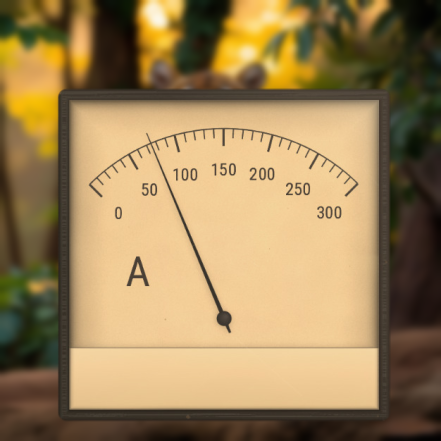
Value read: 75 A
